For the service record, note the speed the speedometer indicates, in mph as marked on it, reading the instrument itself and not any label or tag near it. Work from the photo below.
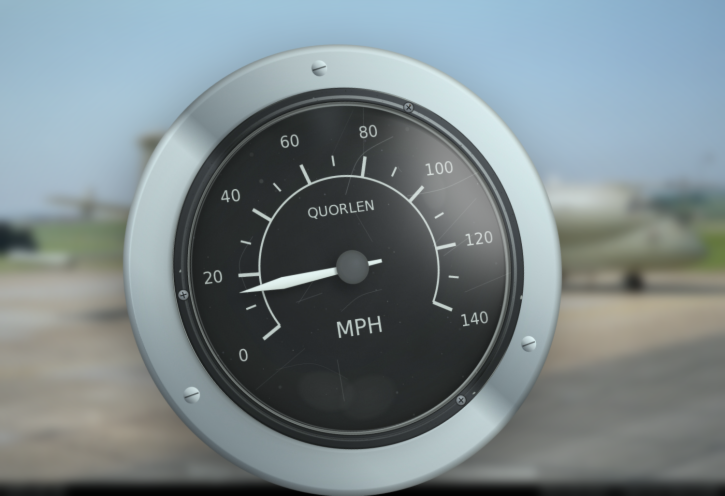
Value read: 15 mph
